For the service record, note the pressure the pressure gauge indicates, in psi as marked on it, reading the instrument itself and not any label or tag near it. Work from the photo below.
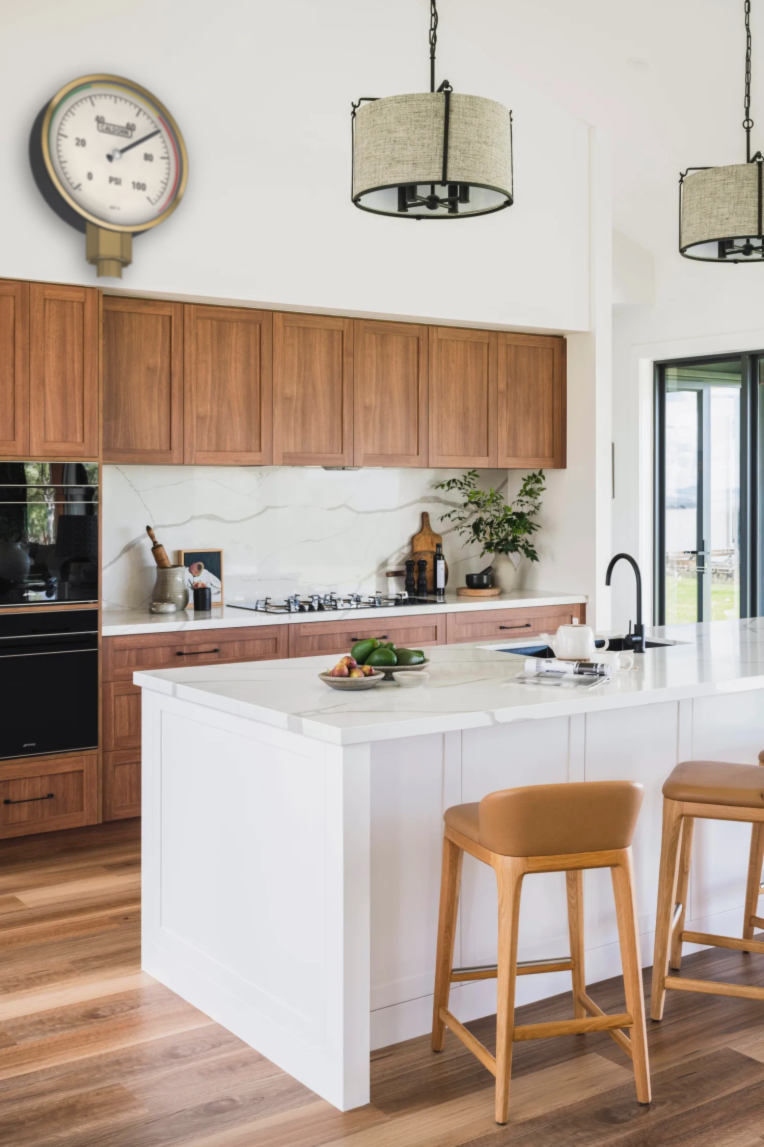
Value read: 70 psi
